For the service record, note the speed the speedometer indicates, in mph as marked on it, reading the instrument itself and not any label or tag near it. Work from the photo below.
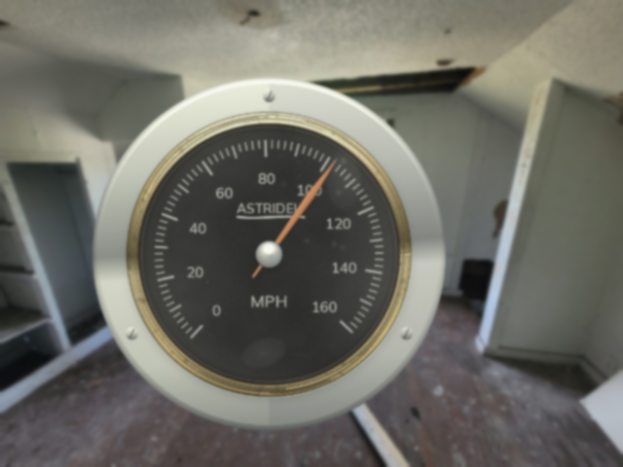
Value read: 102 mph
